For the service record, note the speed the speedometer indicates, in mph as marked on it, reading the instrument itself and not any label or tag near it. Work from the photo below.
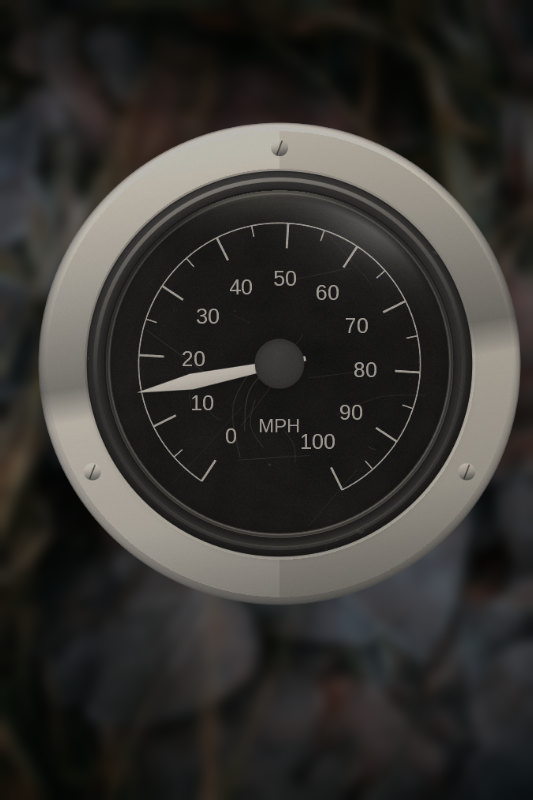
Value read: 15 mph
